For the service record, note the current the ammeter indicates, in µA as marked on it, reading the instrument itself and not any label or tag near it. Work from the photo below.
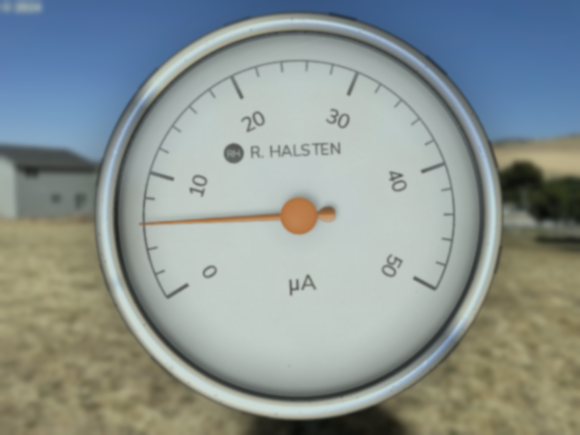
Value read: 6 µA
